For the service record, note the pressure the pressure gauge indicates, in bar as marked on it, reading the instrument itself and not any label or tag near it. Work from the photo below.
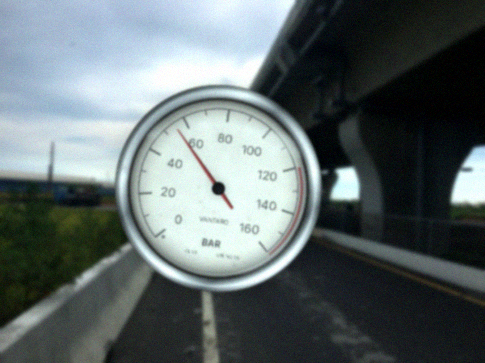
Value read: 55 bar
